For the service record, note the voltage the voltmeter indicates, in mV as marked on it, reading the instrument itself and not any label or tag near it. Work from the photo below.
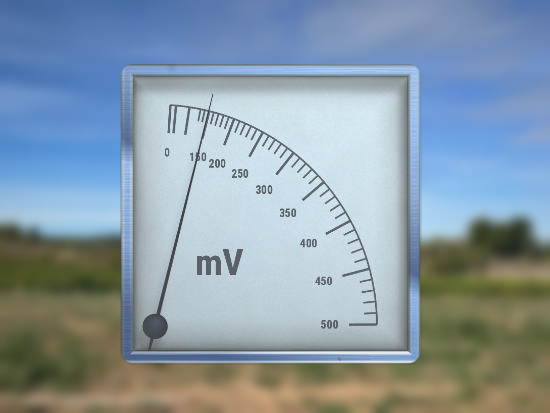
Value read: 150 mV
